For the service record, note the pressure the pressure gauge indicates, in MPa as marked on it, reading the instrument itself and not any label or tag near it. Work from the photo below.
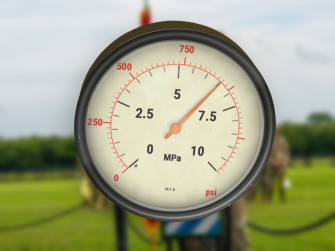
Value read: 6.5 MPa
